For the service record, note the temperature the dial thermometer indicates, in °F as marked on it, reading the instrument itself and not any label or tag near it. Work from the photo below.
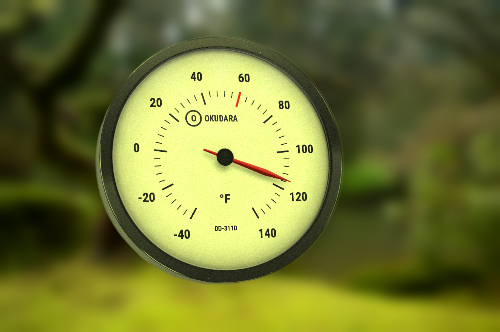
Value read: 116 °F
